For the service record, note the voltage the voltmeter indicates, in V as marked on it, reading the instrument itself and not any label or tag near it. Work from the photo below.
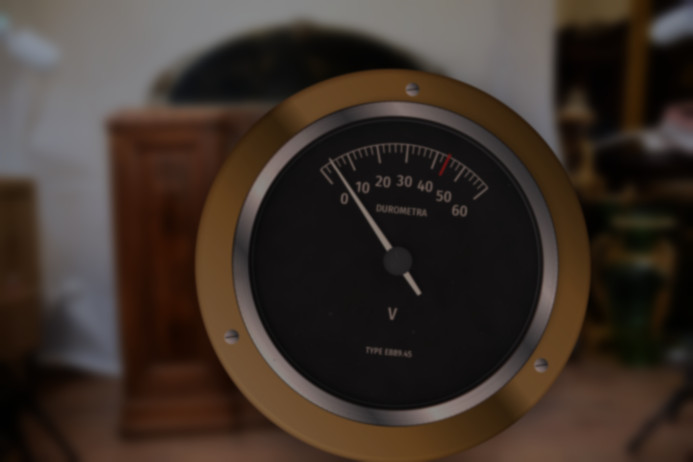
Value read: 4 V
